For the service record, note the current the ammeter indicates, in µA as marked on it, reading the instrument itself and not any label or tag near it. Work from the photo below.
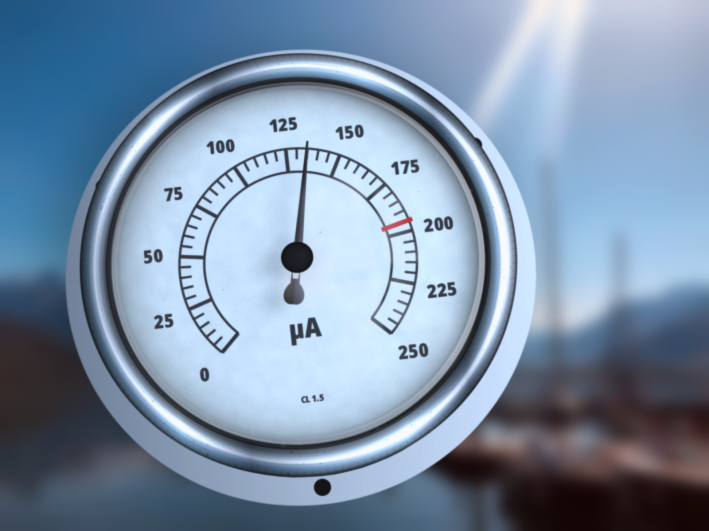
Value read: 135 µA
